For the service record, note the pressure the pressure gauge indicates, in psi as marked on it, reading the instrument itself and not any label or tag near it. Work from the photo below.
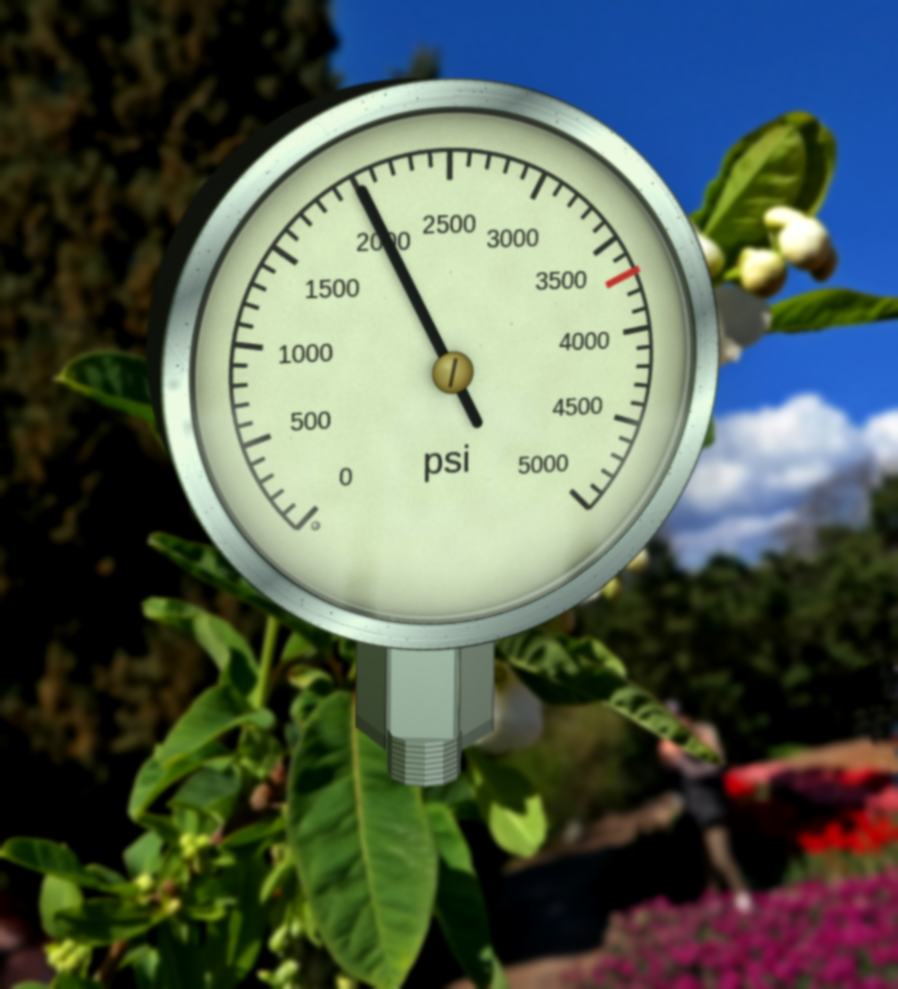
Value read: 2000 psi
